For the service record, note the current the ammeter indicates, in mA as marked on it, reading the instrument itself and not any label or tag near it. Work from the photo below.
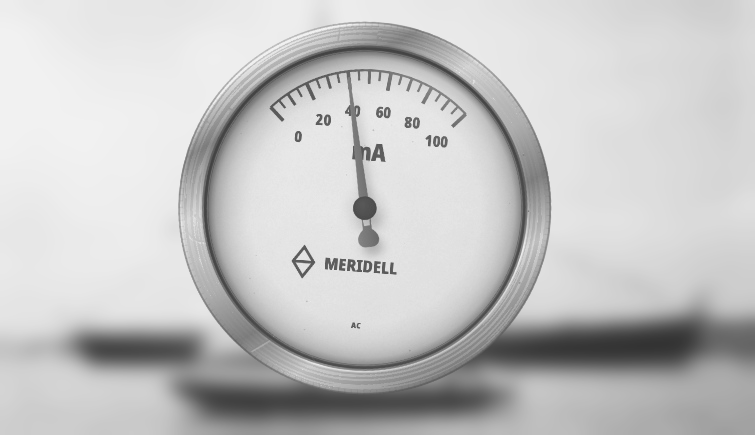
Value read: 40 mA
